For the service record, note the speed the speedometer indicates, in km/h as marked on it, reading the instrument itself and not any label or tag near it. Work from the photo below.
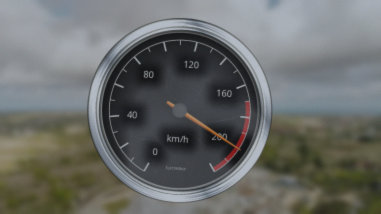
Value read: 200 km/h
